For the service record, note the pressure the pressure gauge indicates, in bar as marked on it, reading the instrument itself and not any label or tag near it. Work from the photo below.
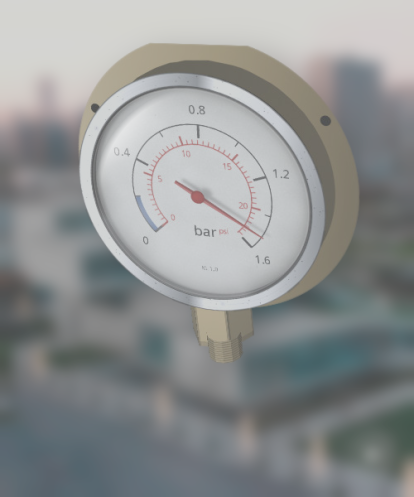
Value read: 1.5 bar
